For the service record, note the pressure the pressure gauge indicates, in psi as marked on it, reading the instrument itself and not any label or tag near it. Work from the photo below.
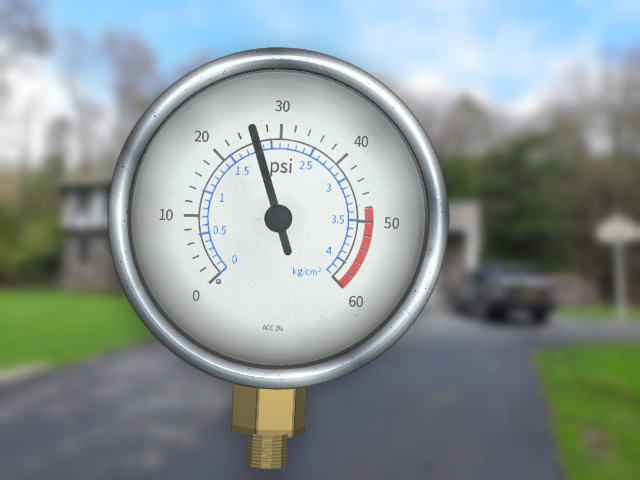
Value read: 26 psi
